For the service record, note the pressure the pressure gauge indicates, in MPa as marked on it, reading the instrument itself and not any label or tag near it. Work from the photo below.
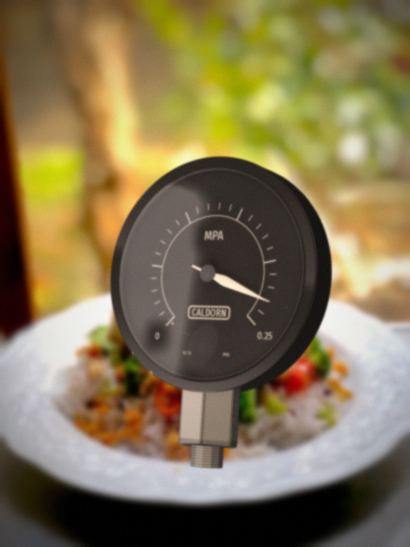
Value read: 0.23 MPa
